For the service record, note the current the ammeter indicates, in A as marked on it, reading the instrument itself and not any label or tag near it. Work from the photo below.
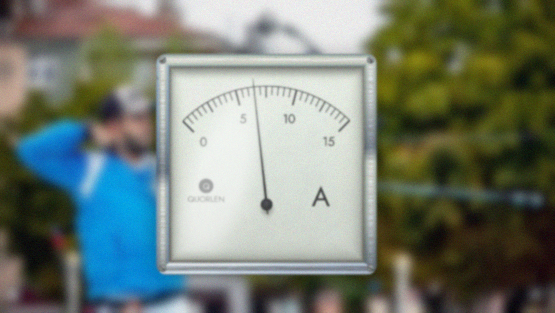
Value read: 6.5 A
